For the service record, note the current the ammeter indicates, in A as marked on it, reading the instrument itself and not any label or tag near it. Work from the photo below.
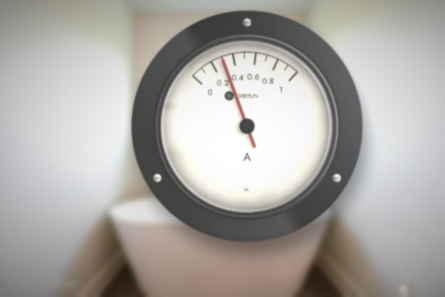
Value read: 0.3 A
